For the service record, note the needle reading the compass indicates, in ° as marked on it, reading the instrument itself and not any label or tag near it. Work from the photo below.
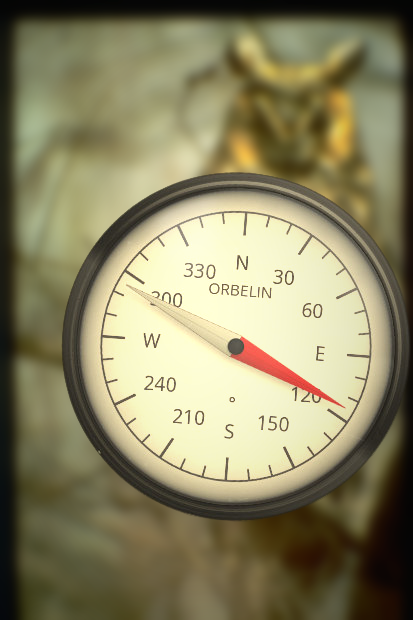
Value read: 115 °
